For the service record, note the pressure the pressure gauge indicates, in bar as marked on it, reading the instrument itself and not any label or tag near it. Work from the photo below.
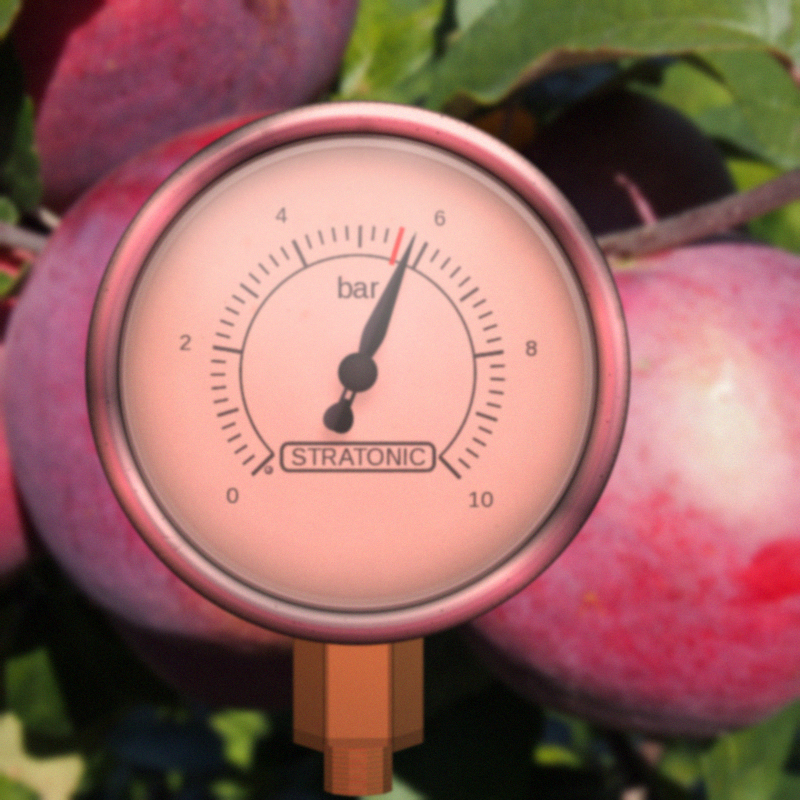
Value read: 5.8 bar
